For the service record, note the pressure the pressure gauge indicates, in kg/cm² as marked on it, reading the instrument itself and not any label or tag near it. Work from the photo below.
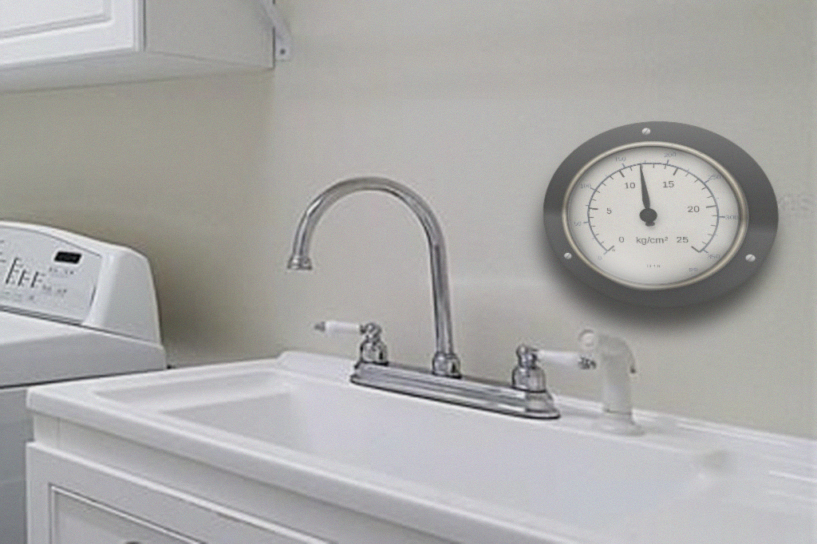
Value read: 12 kg/cm²
